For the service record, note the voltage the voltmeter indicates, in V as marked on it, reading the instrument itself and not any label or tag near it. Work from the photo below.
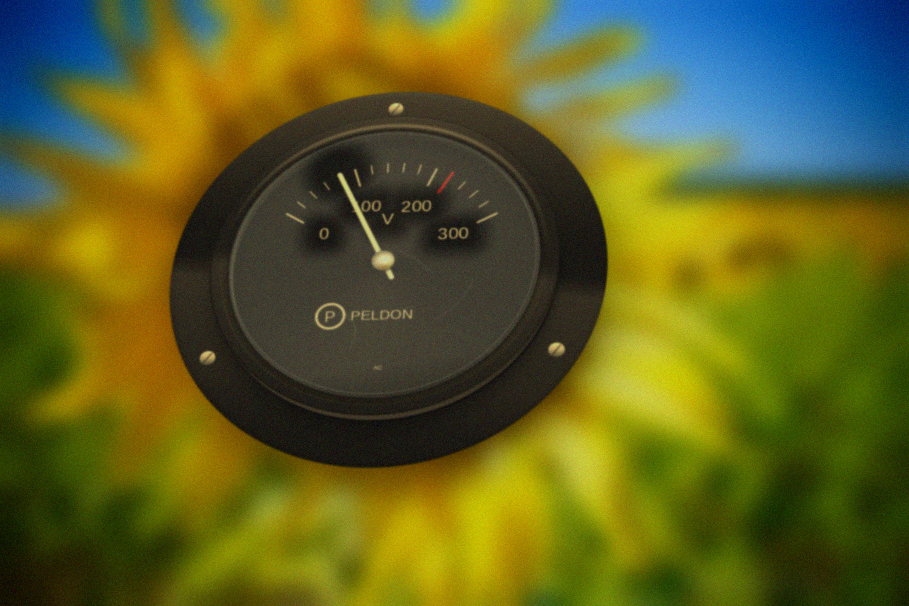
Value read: 80 V
